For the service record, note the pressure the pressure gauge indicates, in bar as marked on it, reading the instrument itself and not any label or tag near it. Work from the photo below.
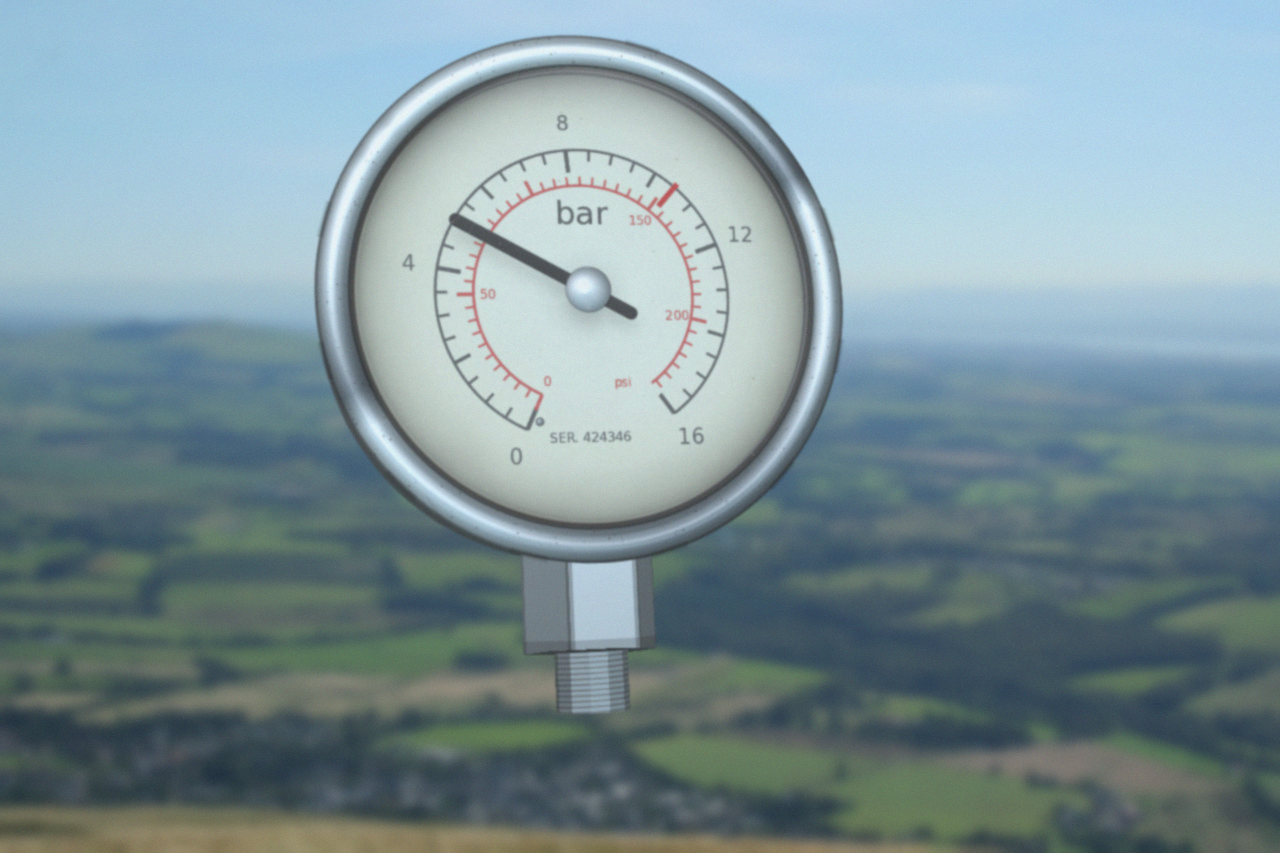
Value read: 5 bar
